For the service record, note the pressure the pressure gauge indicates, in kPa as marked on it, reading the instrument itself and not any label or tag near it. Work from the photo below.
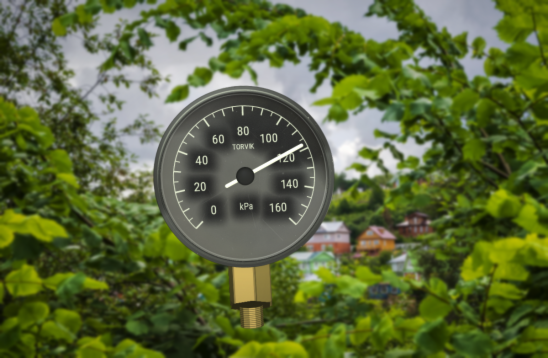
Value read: 117.5 kPa
